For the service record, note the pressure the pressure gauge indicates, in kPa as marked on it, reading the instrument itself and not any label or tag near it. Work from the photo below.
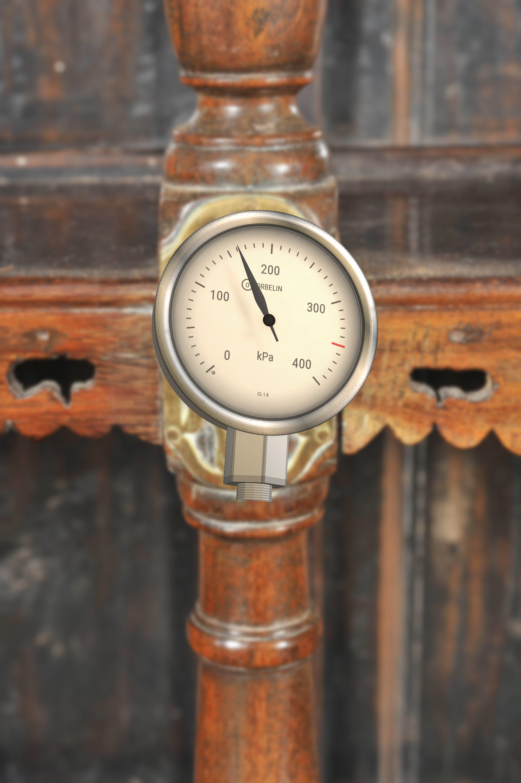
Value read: 160 kPa
